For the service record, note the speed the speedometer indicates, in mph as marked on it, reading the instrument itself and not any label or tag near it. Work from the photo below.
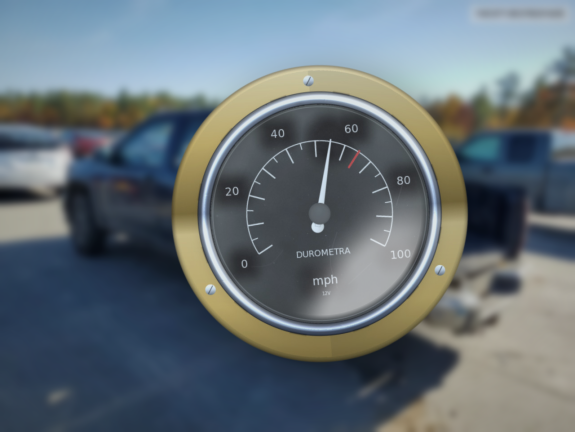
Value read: 55 mph
